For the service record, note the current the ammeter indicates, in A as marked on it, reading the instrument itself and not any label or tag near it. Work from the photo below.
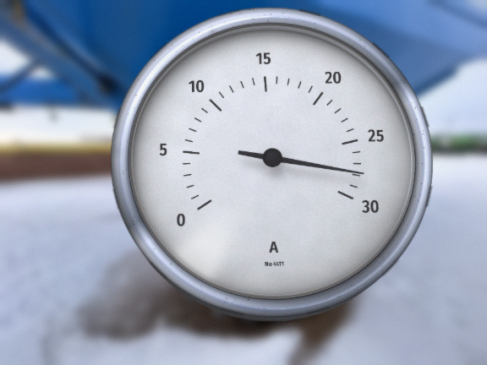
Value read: 28 A
